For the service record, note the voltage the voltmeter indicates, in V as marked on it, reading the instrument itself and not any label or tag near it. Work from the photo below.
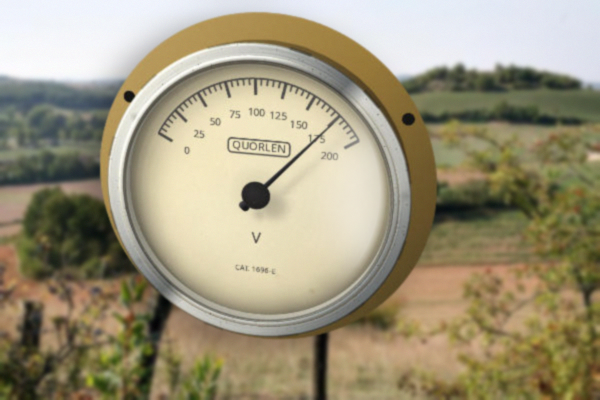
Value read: 175 V
